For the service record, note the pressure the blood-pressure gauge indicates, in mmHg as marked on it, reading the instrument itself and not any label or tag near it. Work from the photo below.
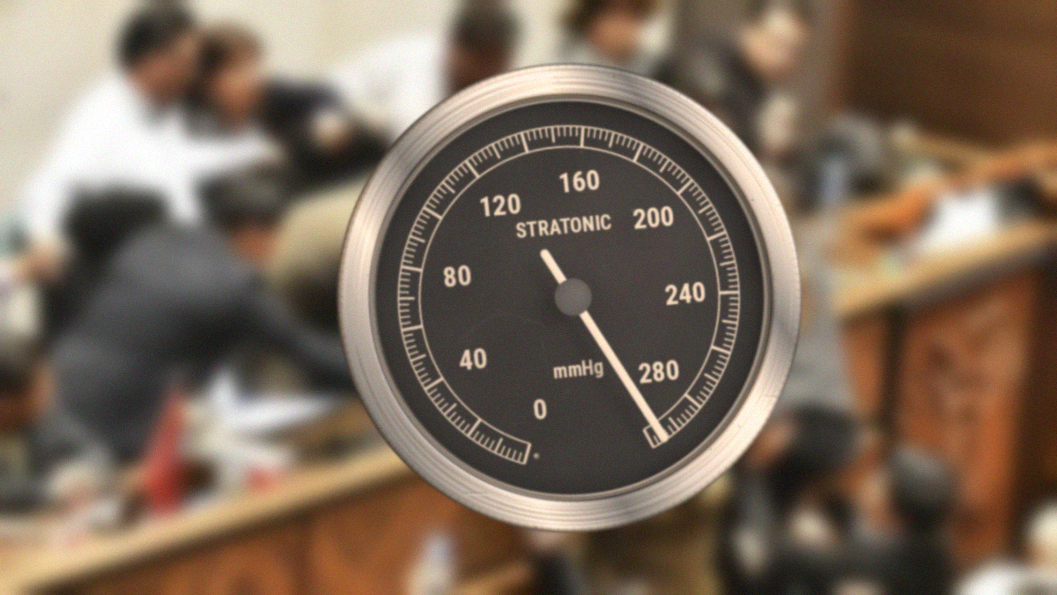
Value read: 296 mmHg
